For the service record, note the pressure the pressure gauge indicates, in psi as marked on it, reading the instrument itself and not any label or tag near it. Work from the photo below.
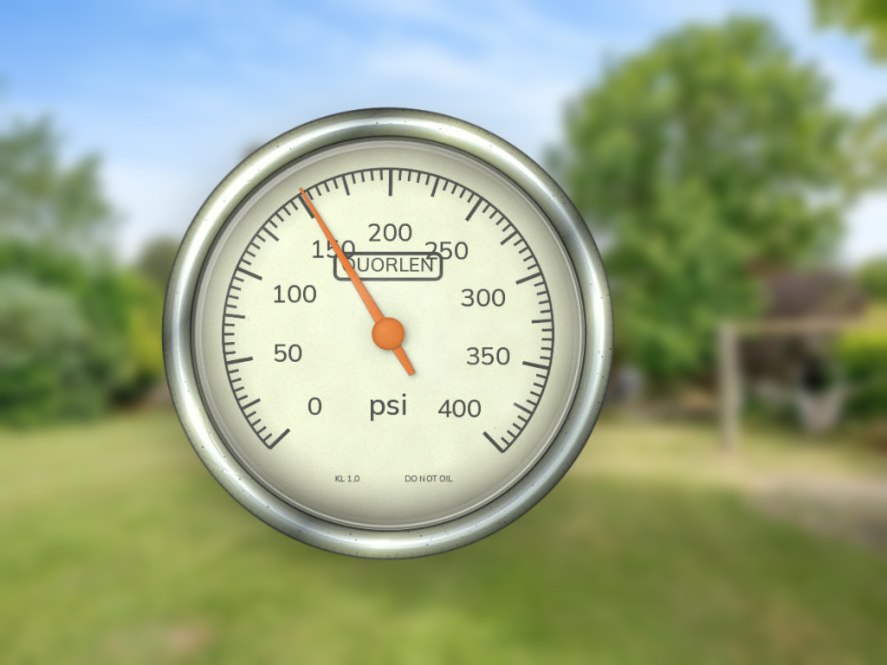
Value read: 152.5 psi
